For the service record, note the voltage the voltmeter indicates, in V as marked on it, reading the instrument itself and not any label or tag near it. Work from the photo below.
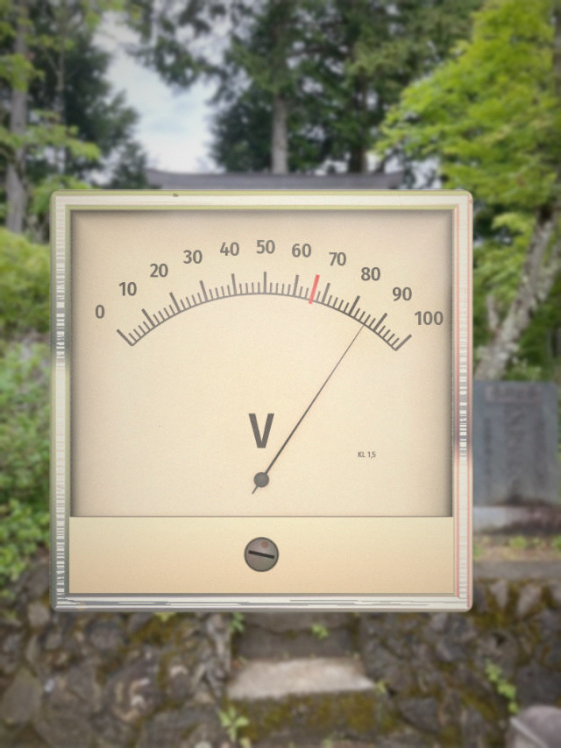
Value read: 86 V
